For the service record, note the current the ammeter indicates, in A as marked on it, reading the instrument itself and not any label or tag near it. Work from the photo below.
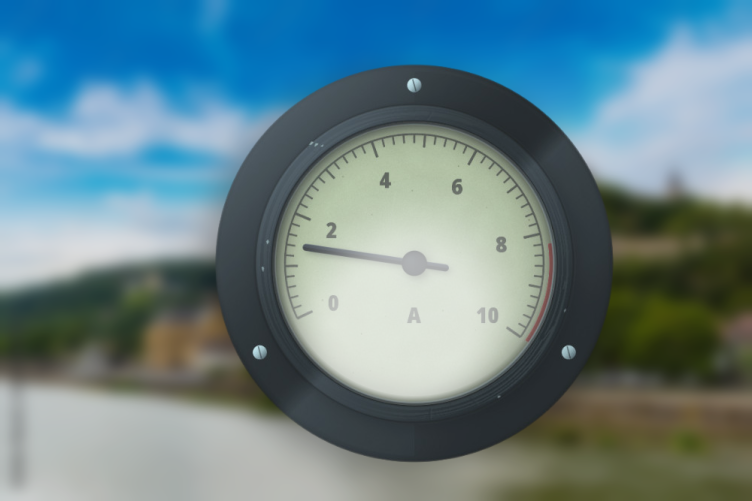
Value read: 1.4 A
